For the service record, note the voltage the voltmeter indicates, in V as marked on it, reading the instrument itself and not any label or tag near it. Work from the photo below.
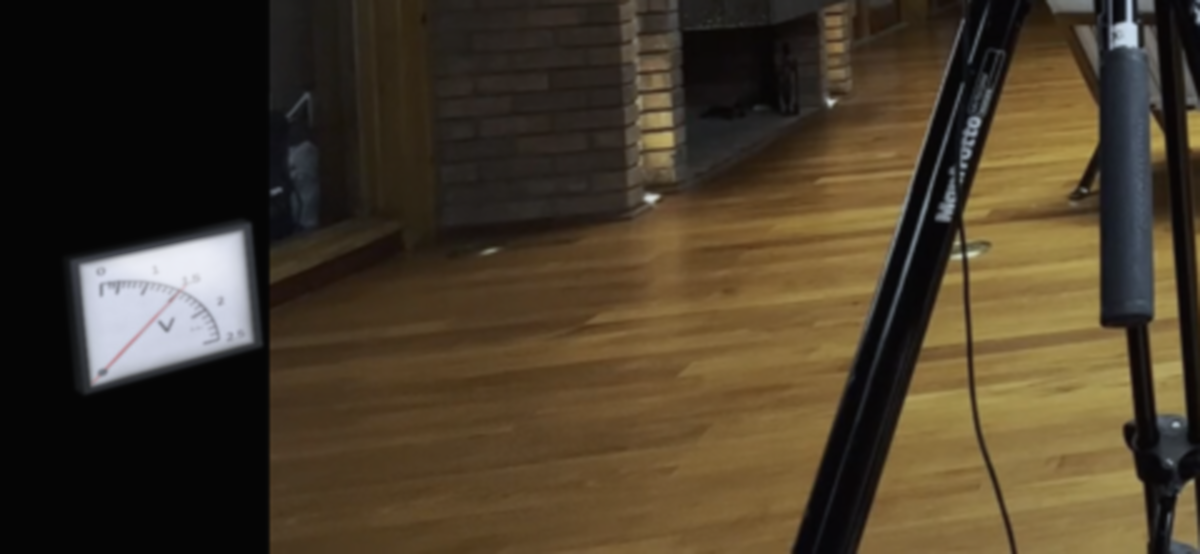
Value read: 1.5 V
